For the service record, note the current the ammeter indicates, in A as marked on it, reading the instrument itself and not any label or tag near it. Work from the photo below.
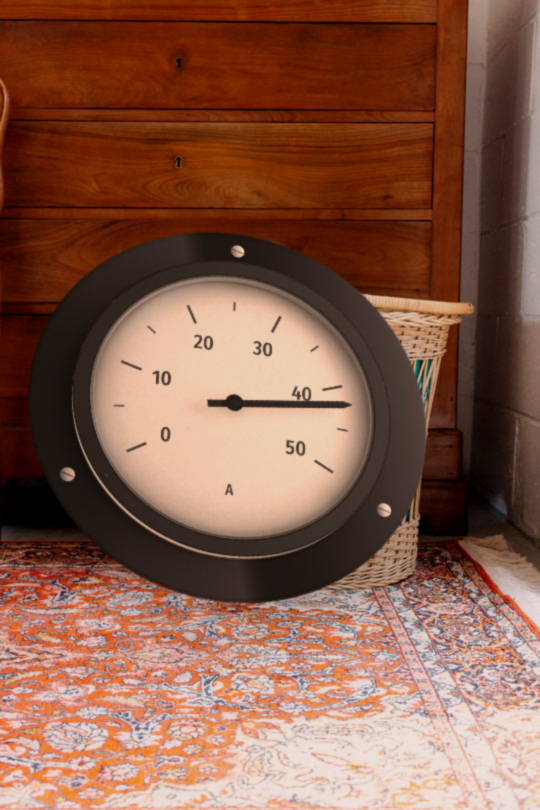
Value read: 42.5 A
